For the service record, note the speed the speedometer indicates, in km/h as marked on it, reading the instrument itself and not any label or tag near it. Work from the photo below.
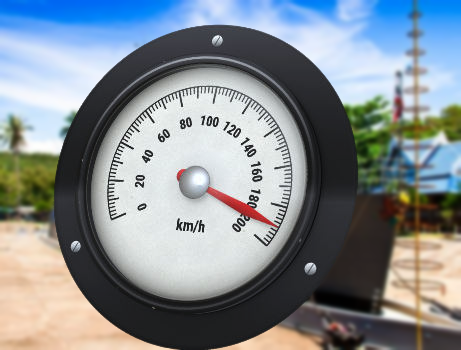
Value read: 190 km/h
